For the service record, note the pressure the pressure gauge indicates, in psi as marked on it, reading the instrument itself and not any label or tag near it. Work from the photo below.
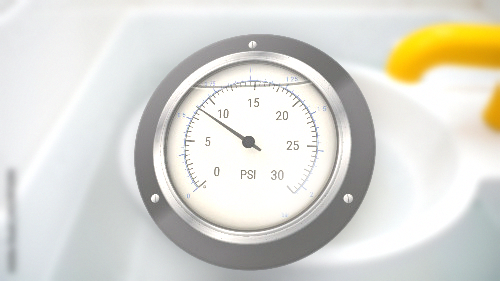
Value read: 8.5 psi
